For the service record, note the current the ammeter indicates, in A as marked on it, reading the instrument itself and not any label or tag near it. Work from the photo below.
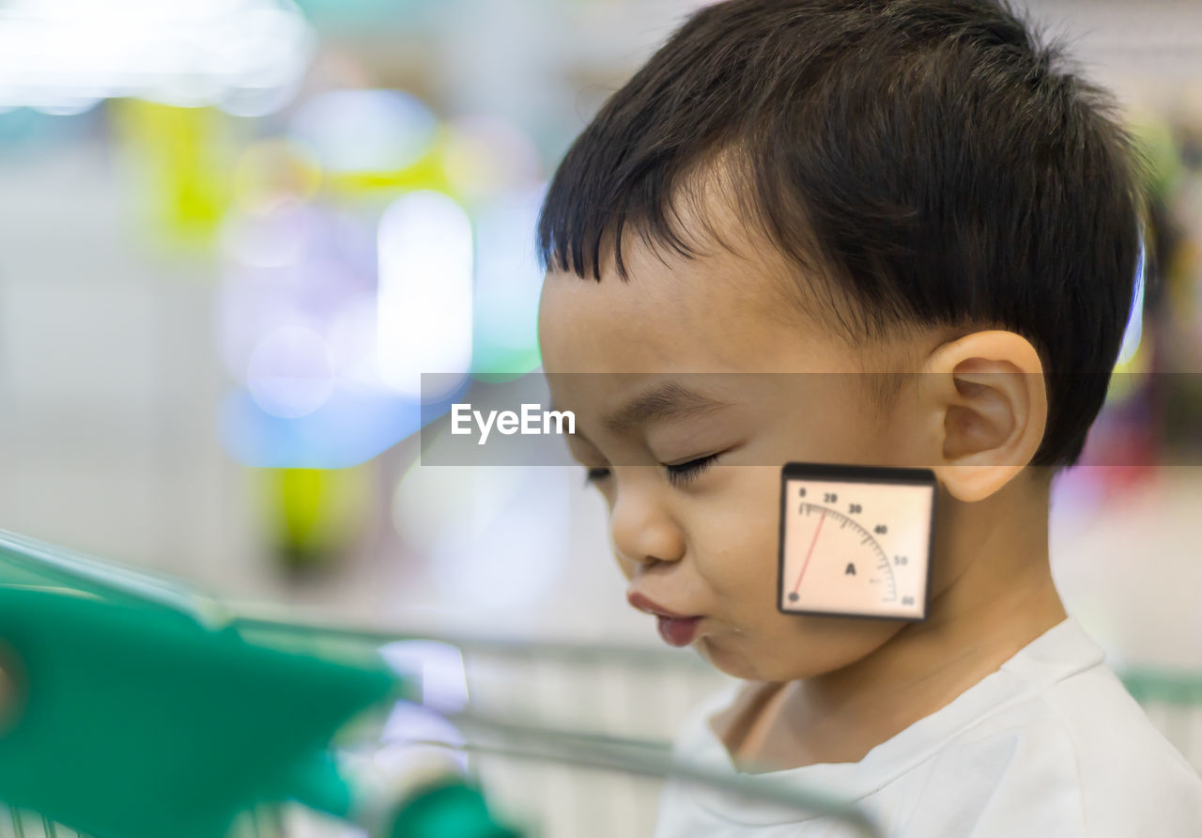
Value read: 20 A
